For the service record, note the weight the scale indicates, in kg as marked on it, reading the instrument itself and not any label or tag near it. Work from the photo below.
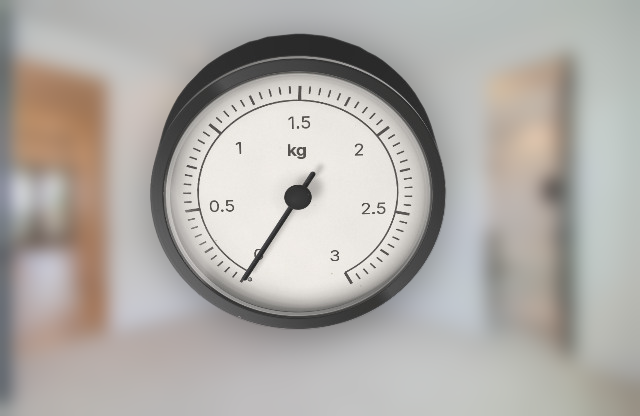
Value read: 0 kg
